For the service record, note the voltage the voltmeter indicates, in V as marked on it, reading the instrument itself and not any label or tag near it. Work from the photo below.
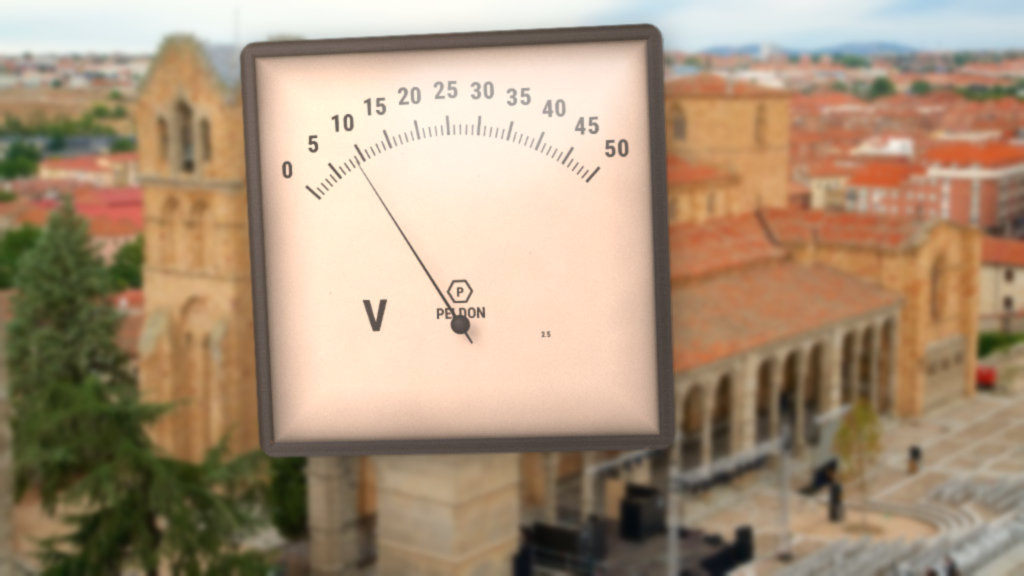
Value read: 9 V
